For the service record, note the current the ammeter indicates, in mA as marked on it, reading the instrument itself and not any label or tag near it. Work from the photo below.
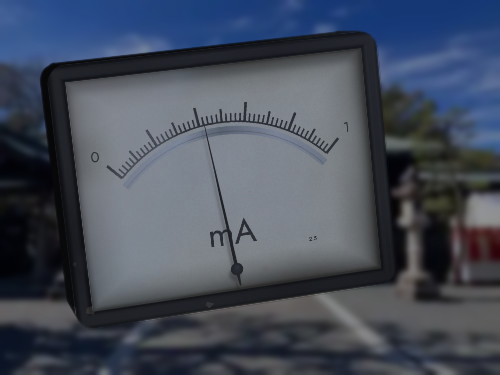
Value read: 0.42 mA
